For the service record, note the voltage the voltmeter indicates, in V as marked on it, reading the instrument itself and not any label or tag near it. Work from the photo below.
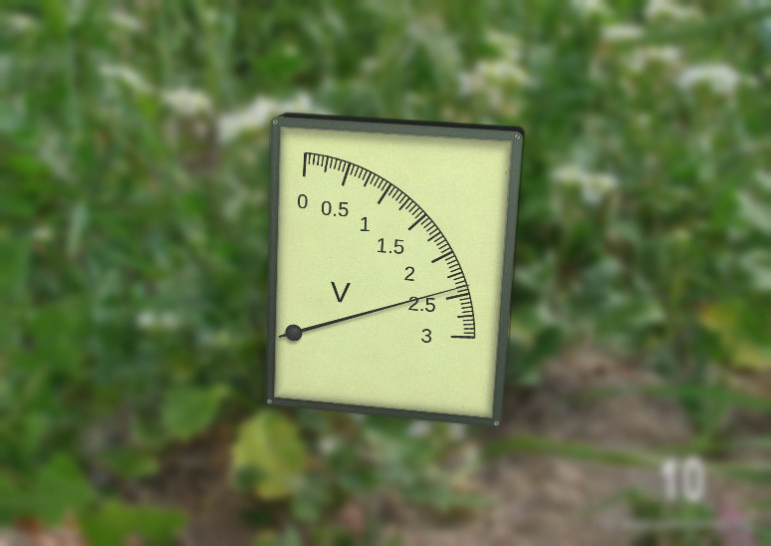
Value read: 2.4 V
